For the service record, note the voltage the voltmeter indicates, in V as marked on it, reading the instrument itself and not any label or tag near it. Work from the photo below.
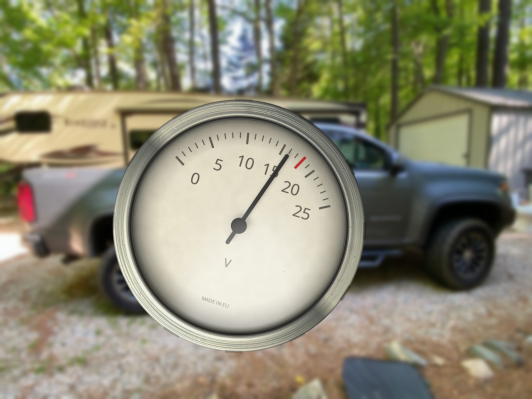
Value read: 16 V
